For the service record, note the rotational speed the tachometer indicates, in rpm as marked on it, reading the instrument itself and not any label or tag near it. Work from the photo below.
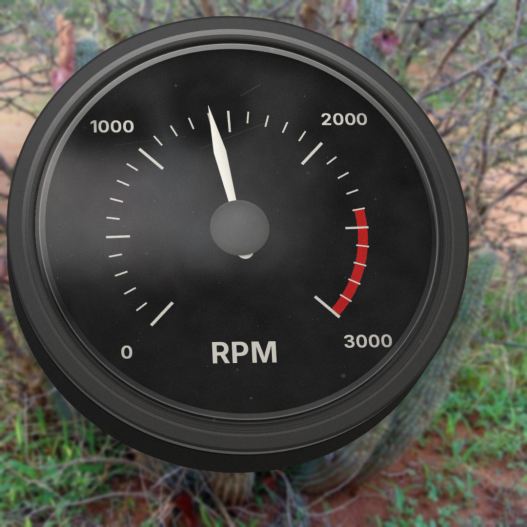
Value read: 1400 rpm
